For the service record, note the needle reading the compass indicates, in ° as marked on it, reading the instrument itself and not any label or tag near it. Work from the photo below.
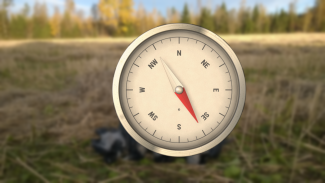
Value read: 150 °
